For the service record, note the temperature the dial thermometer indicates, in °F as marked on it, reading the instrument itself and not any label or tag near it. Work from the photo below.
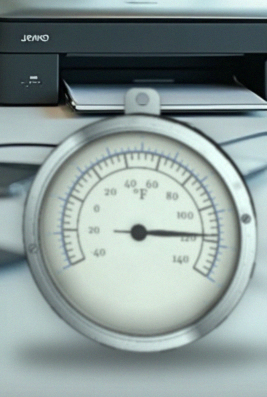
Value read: 116 °F
